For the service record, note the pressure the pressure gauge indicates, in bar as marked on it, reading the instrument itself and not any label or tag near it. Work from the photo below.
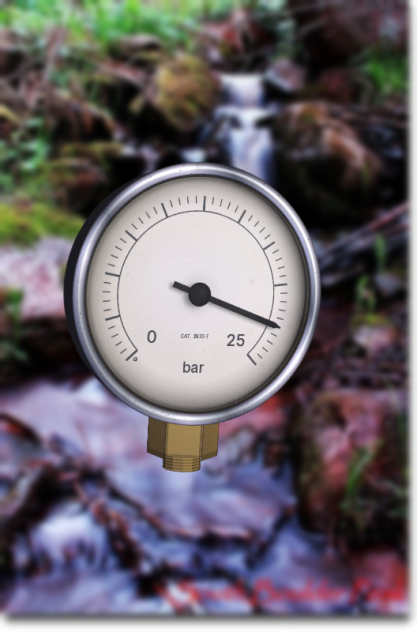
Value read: 22.5 bar
